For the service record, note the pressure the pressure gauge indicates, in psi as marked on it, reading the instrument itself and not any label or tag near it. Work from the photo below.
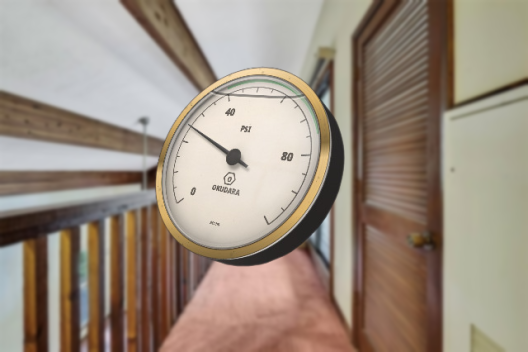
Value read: 25 psi
